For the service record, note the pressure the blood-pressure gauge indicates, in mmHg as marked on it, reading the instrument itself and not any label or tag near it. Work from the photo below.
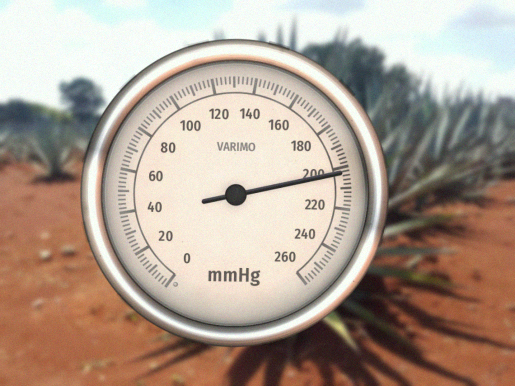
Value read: 202 mmHg
